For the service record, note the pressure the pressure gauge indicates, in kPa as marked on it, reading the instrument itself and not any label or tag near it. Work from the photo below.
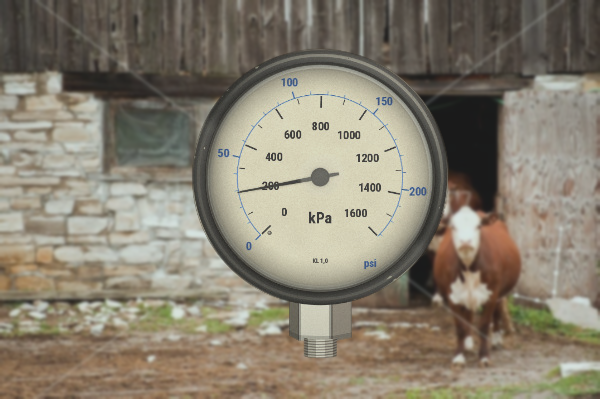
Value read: 200 kPa
